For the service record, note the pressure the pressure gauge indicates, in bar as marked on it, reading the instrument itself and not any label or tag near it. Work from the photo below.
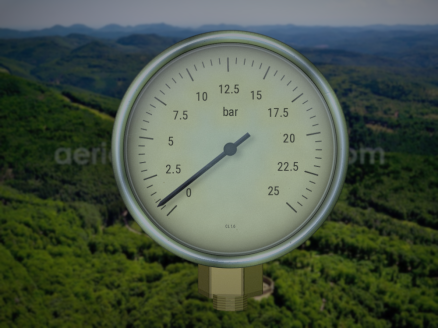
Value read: 0.75 bar
